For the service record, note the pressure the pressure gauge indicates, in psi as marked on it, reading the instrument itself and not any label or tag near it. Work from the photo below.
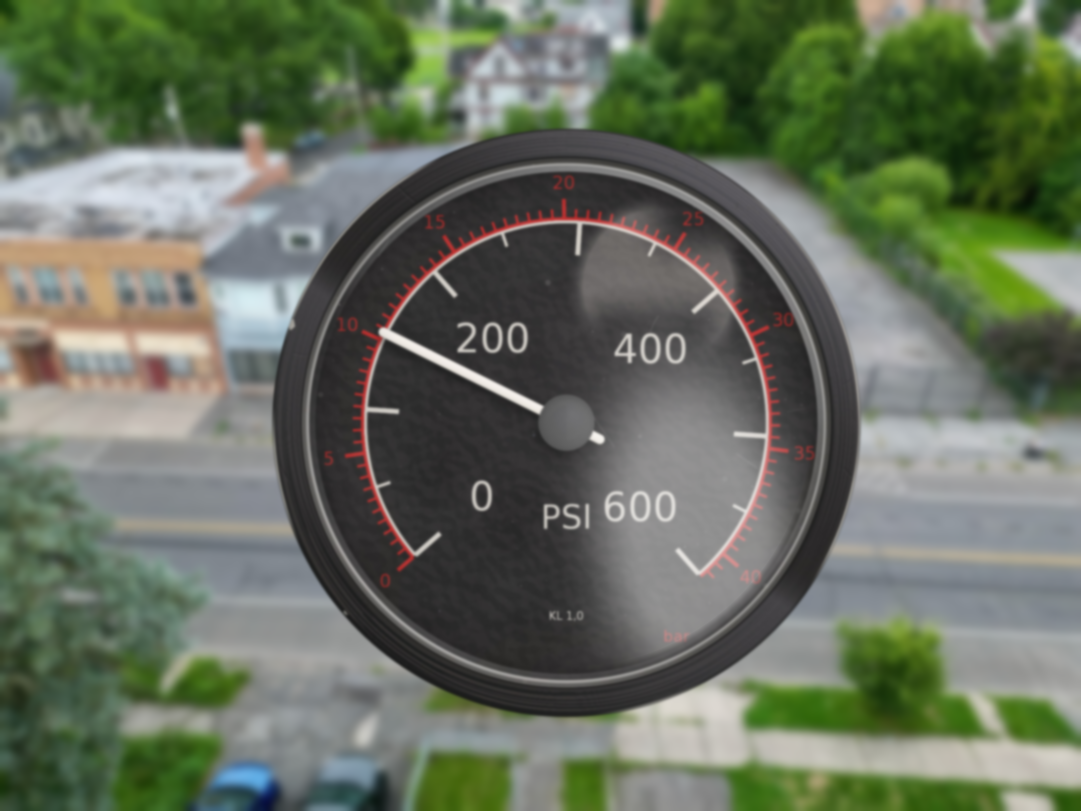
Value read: 150 psi
